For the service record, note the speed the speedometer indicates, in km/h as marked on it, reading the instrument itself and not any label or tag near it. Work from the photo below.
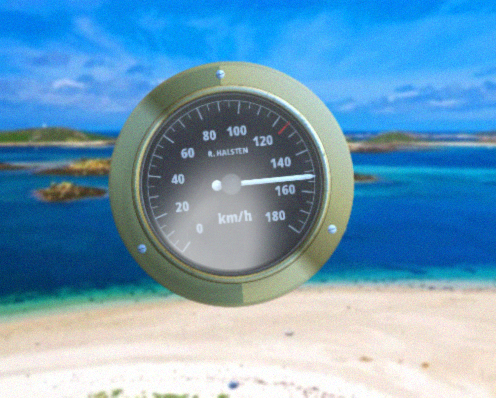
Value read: 152.5 km/h
